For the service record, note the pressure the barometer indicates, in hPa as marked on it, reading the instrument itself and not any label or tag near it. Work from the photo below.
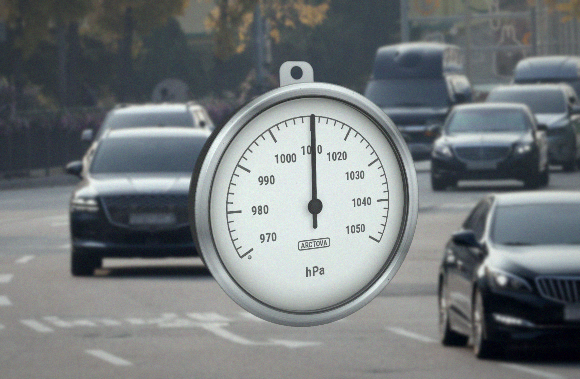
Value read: 1010 hPa
